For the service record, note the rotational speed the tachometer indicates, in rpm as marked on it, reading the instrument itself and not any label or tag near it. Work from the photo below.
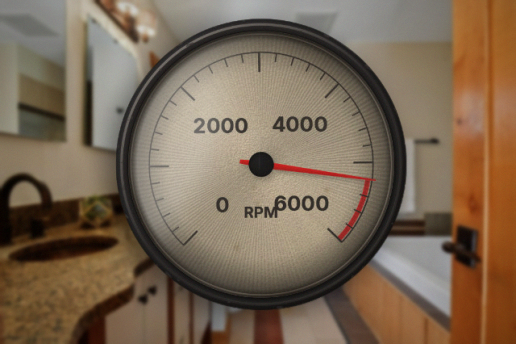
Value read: 5200 rpm
